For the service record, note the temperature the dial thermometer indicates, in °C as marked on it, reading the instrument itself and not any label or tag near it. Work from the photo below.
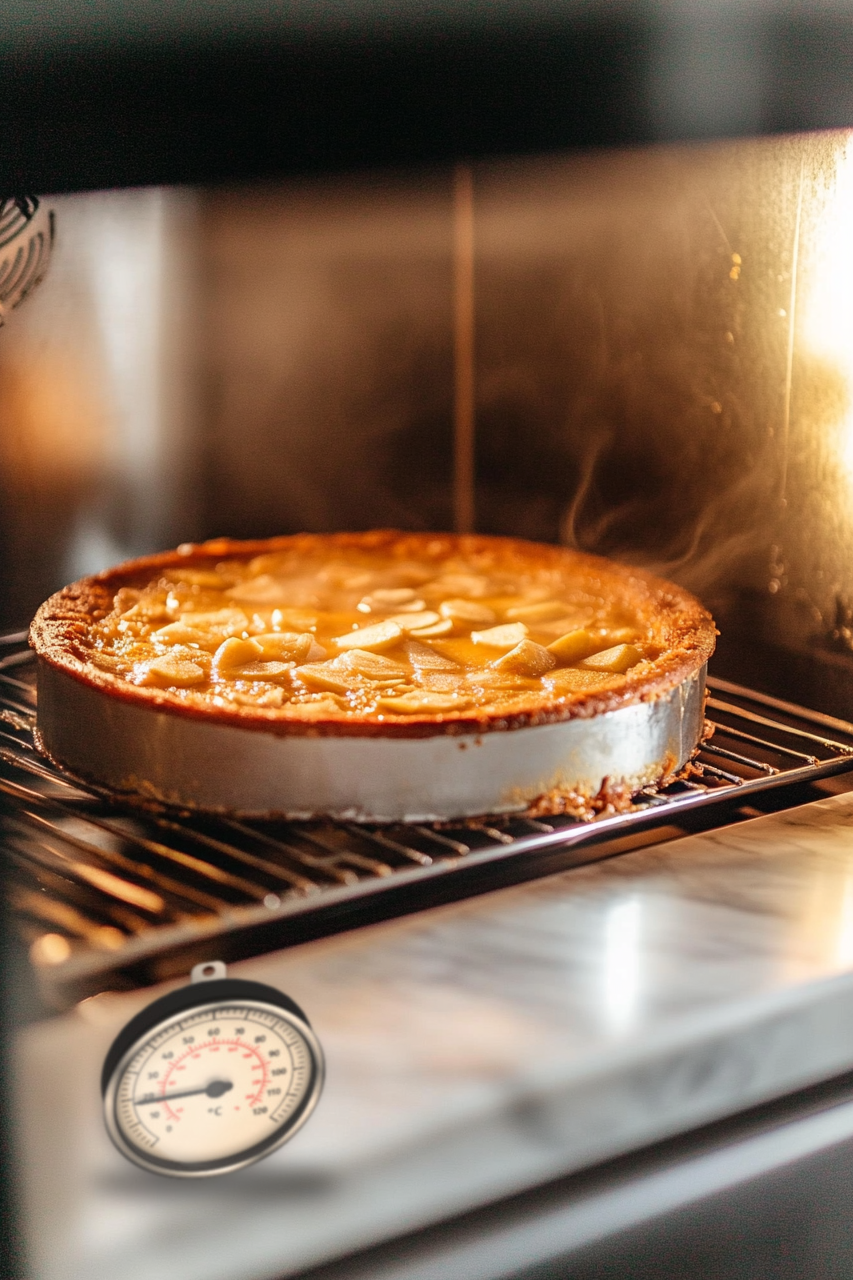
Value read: 20 °C
